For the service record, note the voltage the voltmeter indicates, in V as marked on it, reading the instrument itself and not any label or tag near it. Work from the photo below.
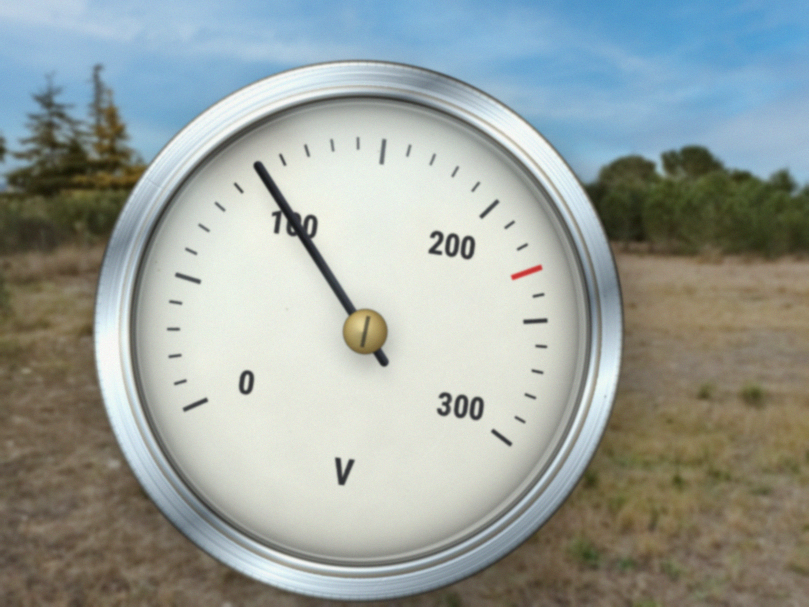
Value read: 100 V
